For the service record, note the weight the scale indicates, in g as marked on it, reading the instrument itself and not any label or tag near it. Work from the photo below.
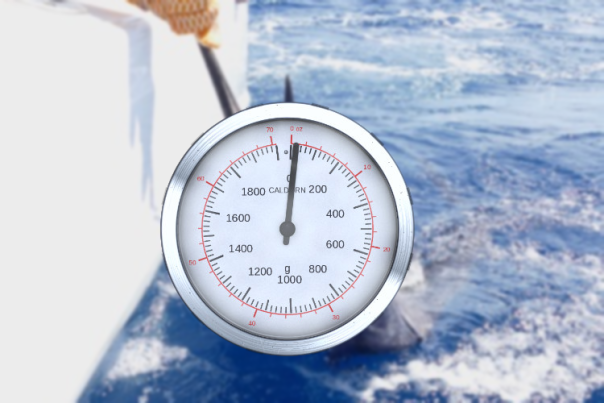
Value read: 20 g
